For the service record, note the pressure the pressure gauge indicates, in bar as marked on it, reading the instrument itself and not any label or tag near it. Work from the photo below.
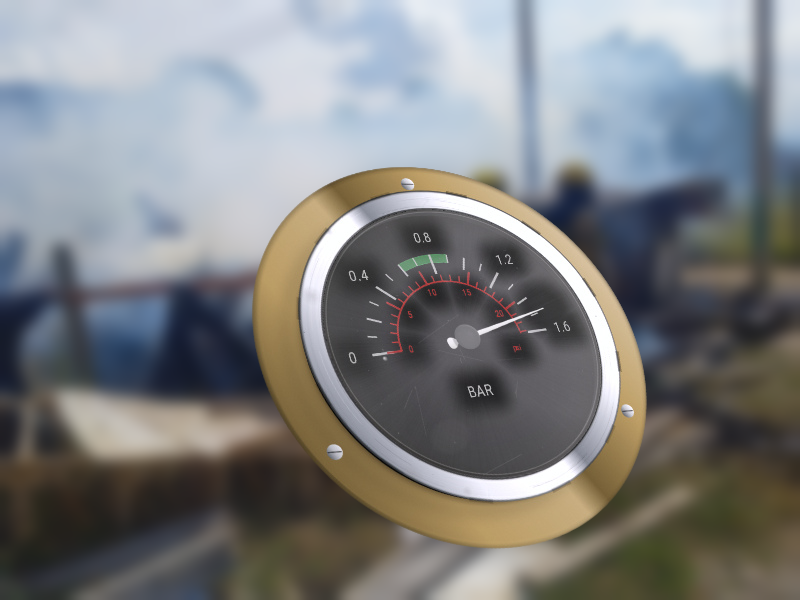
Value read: 1.5 bar
